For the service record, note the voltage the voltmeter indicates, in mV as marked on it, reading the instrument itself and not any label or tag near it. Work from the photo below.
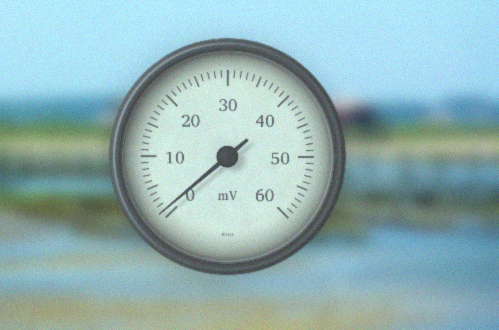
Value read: 1 mV
